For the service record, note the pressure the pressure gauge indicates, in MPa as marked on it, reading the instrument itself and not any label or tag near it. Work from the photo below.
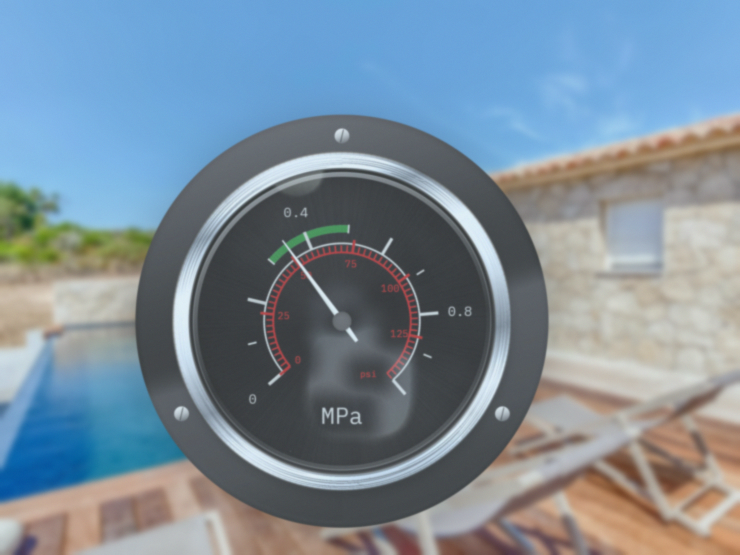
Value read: 0.35 MPa
